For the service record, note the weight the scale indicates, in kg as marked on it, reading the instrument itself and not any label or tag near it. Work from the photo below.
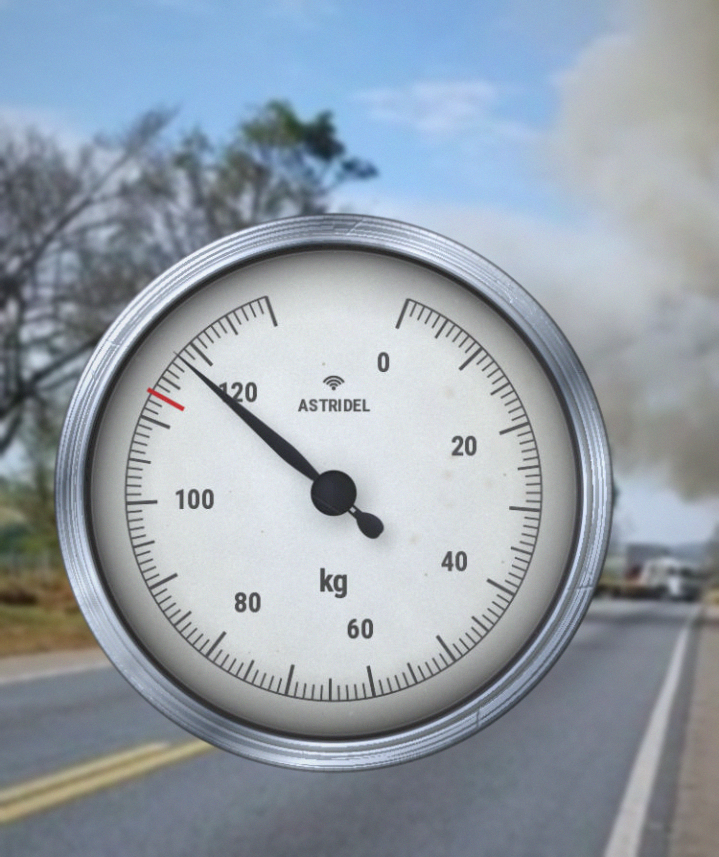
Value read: 118 kg
